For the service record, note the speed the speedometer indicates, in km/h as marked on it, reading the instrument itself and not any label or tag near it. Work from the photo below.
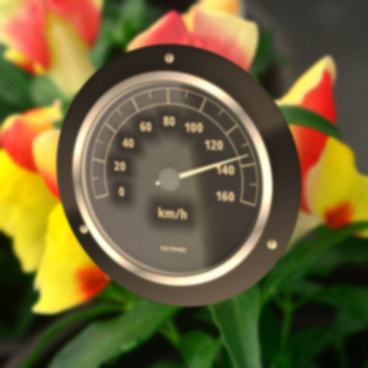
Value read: 135 km/h
